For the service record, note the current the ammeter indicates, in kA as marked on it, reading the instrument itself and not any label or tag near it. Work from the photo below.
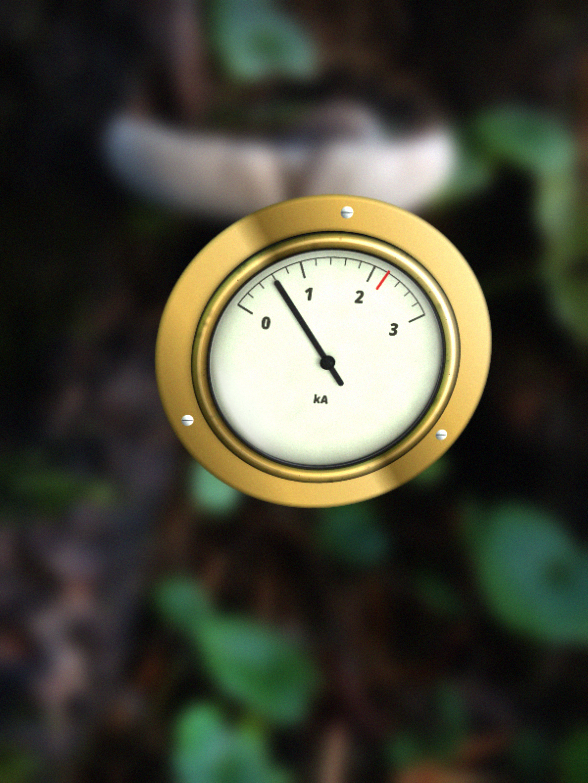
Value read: 0.6 kA
